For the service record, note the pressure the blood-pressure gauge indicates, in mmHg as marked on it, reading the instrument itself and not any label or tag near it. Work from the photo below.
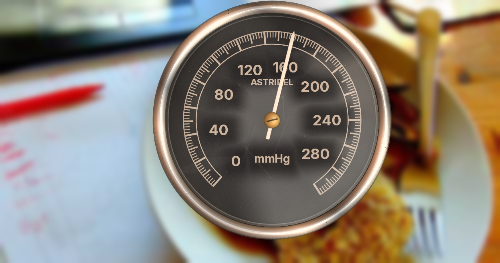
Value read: 160 mmHg
